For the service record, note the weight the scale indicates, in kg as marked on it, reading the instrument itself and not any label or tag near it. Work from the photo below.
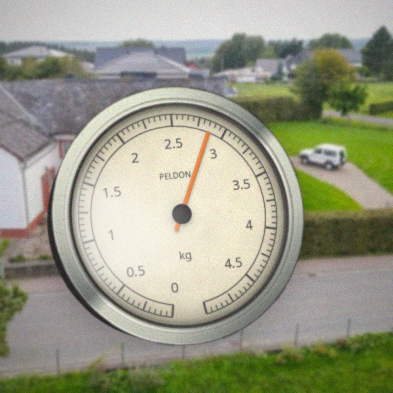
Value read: 2.85 kg
